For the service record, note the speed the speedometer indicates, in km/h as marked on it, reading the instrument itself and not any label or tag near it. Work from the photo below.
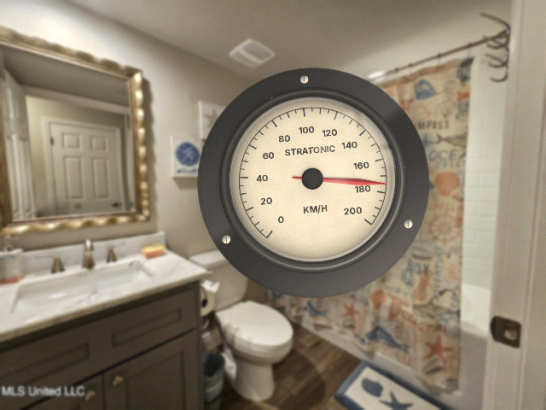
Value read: 175 km/h
